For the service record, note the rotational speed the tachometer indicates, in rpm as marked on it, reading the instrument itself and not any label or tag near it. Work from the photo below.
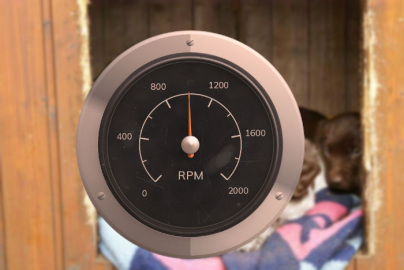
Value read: 1000 rpm
